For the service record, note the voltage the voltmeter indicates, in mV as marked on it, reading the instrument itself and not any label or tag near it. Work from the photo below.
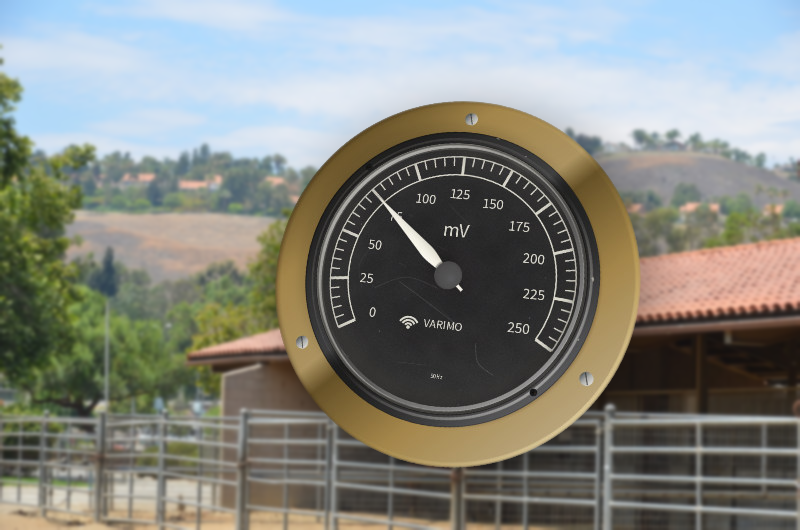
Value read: 75 mV
